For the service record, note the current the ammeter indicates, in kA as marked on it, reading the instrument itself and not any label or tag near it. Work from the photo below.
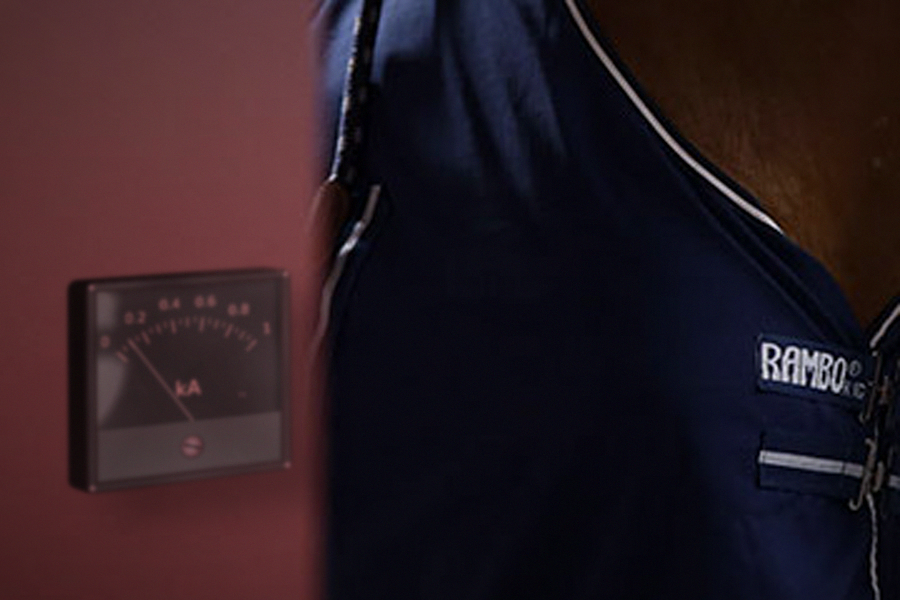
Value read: 0.1 kA
